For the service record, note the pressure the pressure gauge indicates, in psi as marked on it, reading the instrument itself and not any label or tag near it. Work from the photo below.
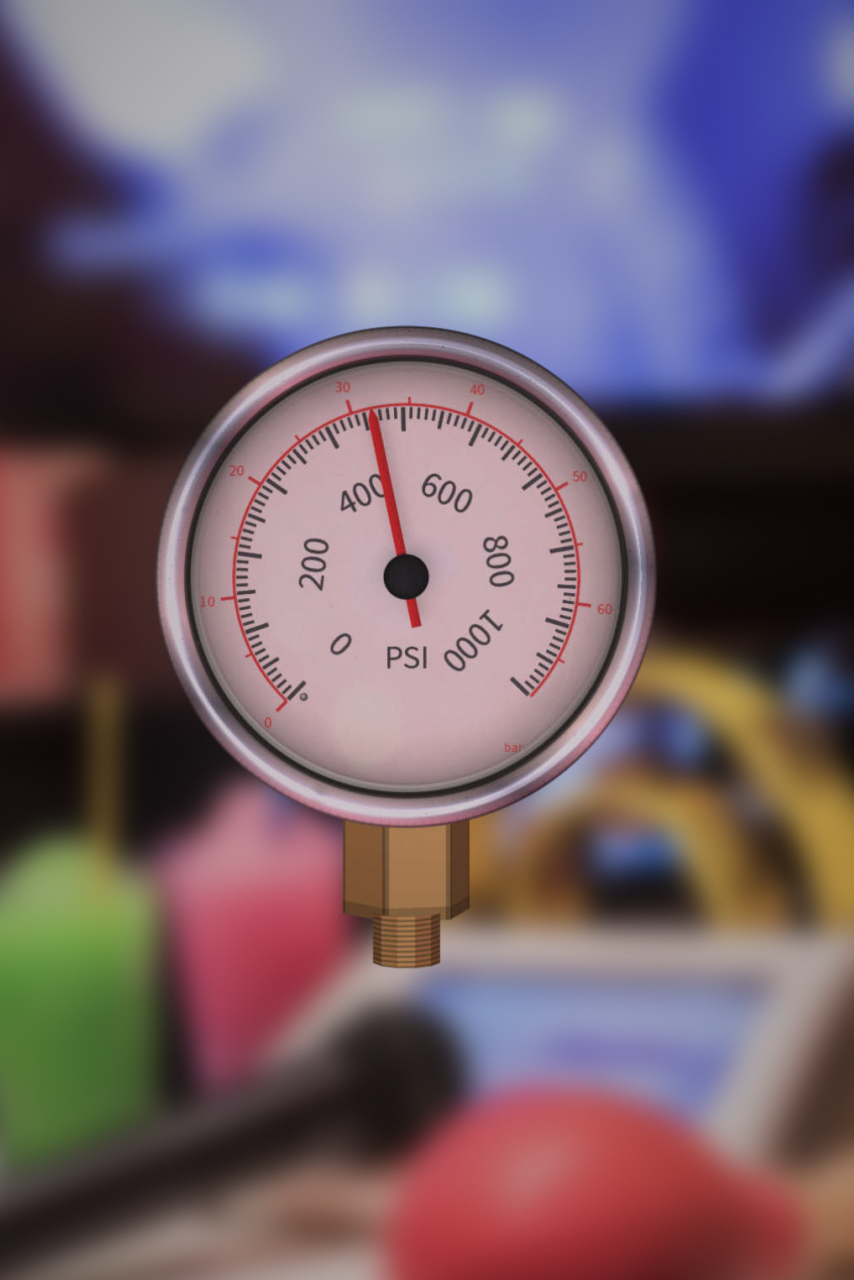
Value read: 460 psi
